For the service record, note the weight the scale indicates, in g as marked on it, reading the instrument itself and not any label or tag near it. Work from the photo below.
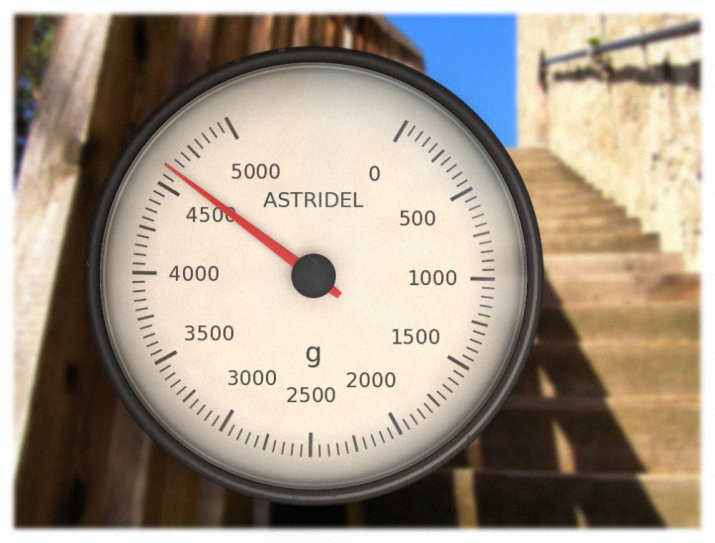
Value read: 4600 g
